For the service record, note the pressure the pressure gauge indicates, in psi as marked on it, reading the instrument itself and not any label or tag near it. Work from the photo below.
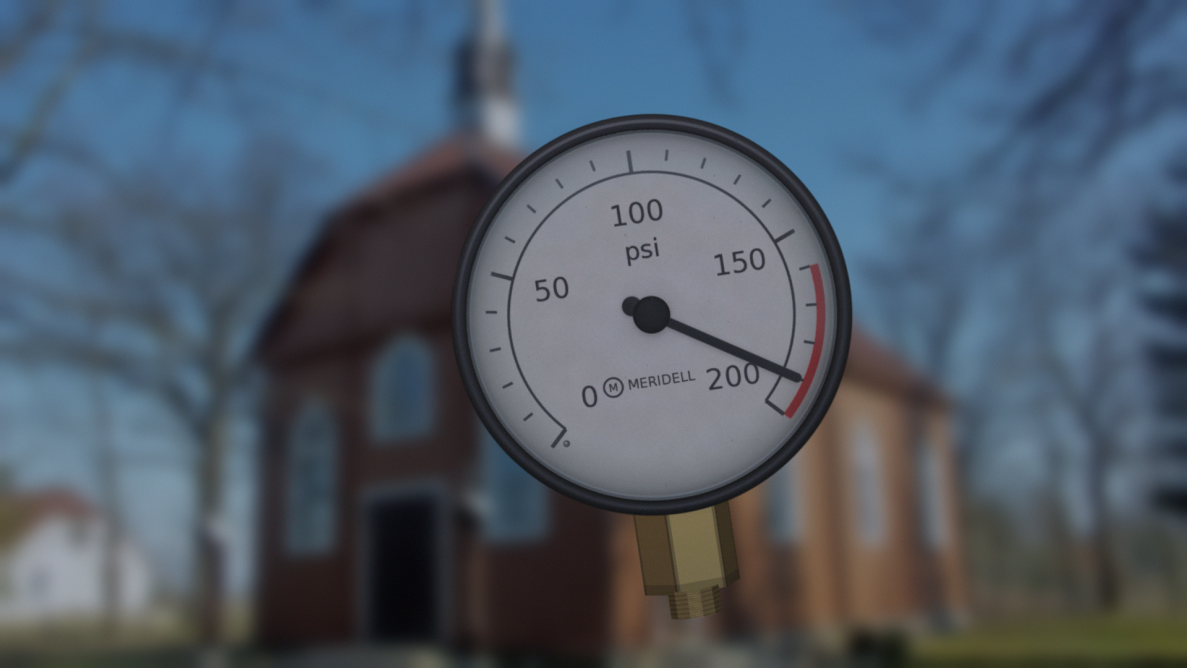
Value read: 190 psi
